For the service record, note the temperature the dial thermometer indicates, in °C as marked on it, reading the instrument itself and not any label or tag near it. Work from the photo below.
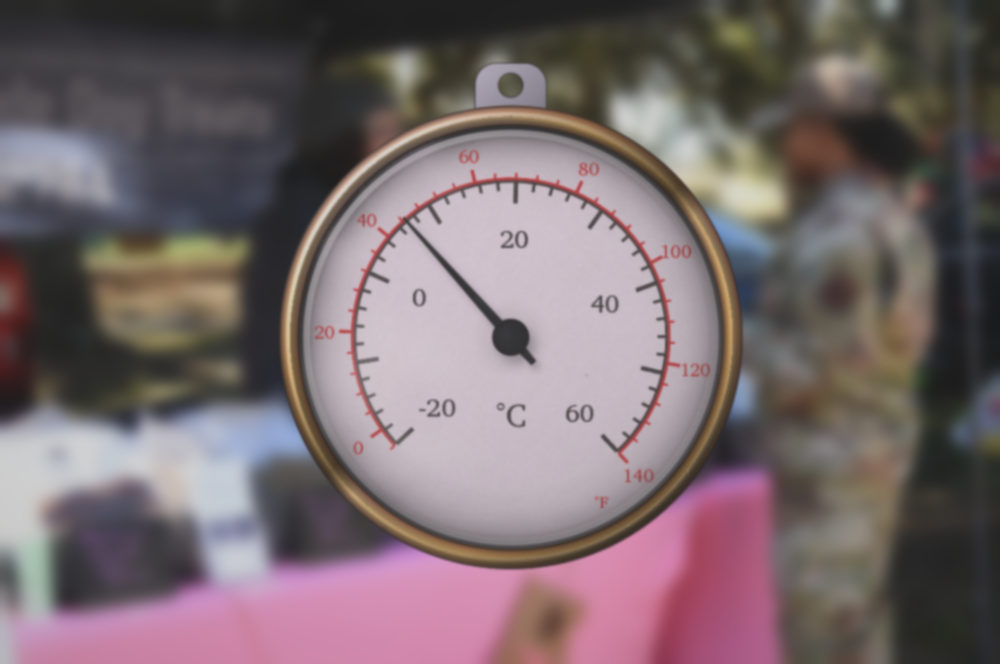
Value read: 7 °C
